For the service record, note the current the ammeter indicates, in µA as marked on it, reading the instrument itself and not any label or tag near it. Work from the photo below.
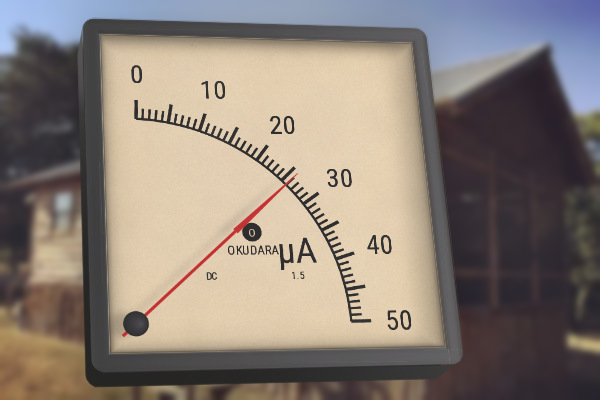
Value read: 26 µA
